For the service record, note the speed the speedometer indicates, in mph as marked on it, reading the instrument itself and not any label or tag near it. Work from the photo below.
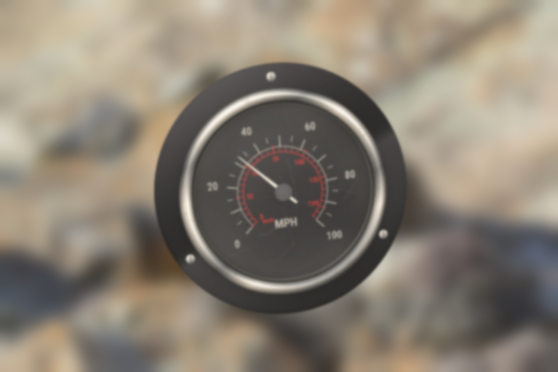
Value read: 32.5 mph
